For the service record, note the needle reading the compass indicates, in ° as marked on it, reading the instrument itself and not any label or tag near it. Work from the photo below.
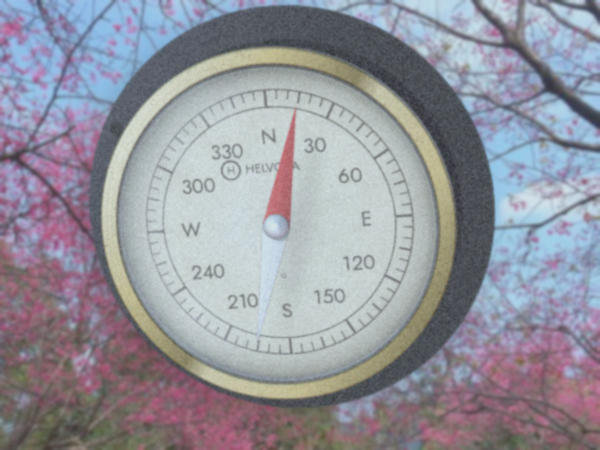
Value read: 15 °
